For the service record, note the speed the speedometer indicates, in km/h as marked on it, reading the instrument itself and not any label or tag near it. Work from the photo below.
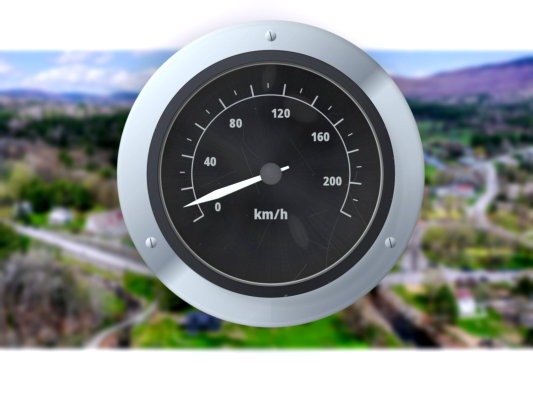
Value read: 10 km/h
